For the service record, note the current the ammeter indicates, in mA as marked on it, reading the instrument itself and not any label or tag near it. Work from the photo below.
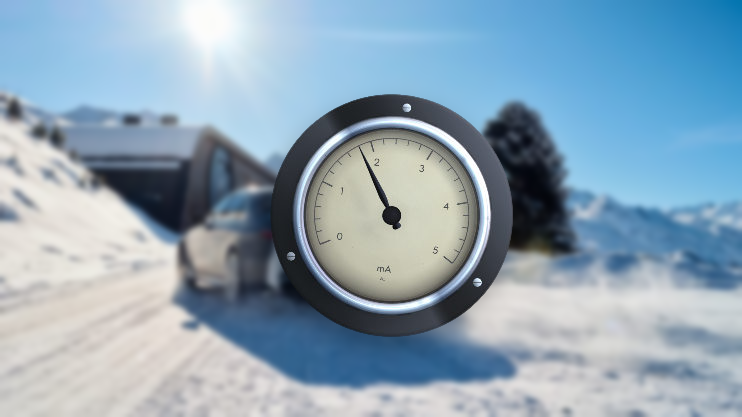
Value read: 1.8 mA
